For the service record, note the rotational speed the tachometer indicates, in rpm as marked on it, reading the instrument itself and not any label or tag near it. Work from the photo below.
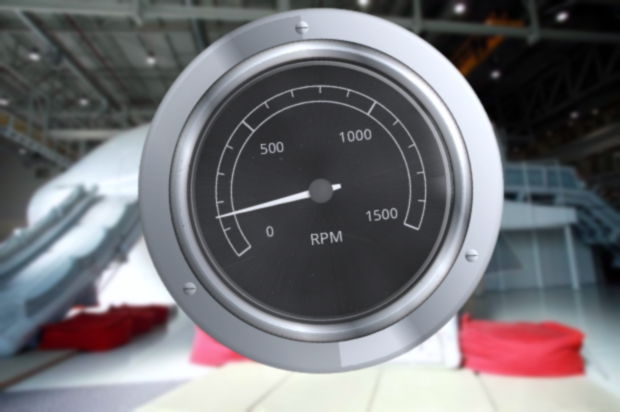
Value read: 150 rpm
